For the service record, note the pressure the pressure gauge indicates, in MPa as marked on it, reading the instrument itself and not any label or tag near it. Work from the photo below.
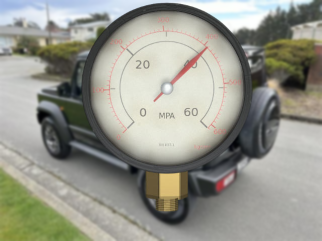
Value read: 40 MPa
